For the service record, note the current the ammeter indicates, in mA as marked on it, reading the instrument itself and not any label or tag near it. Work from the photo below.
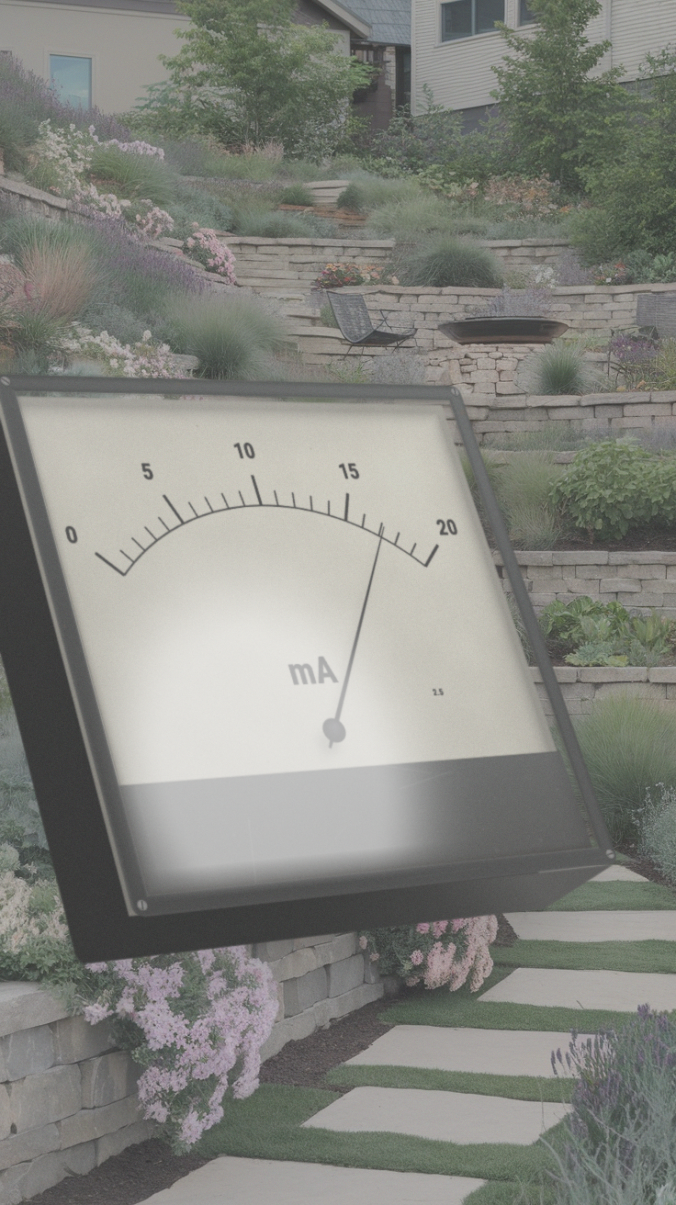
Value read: 17 mA
